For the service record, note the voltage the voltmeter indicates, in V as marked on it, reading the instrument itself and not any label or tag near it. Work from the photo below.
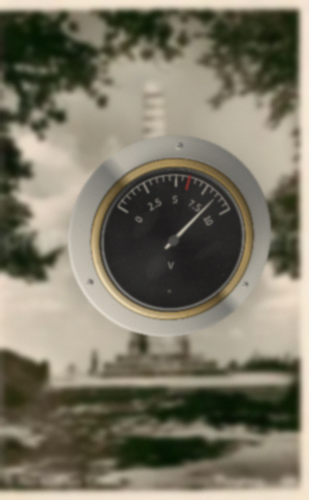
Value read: 8.5 V
